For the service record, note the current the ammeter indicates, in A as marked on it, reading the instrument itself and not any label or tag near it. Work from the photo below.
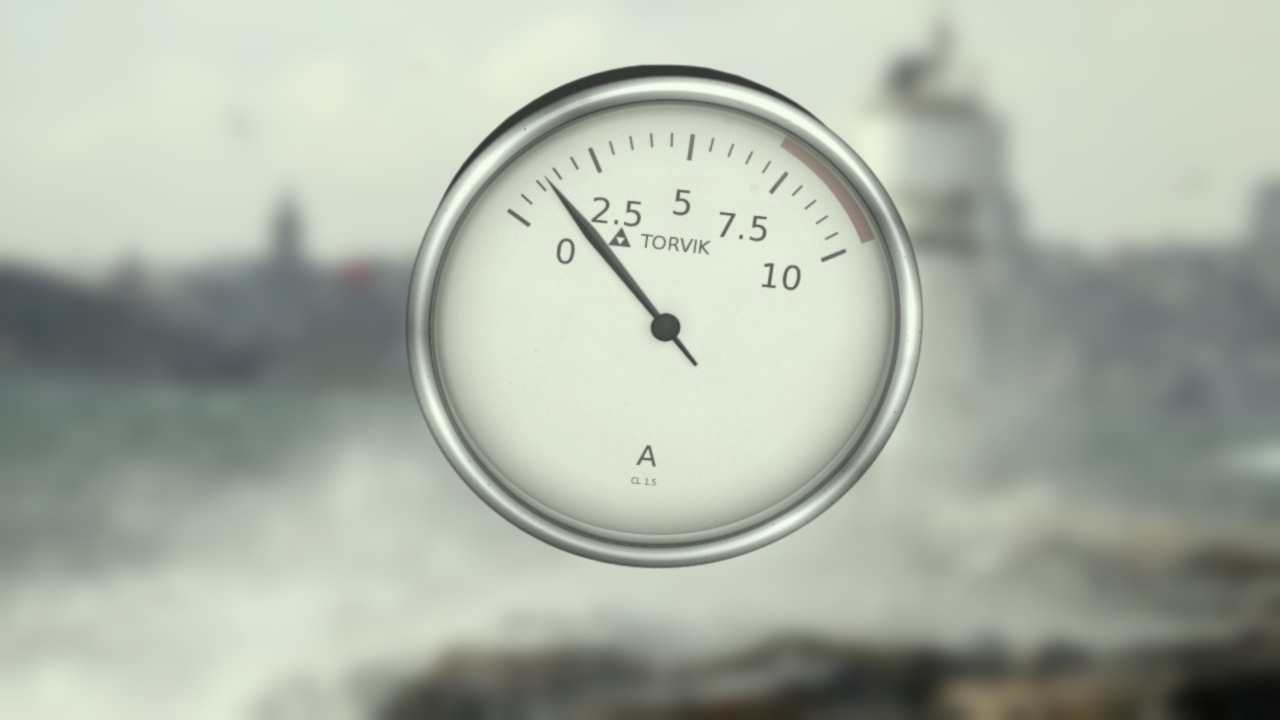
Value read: 1.25 A
